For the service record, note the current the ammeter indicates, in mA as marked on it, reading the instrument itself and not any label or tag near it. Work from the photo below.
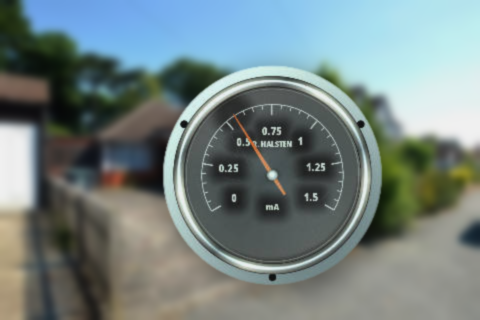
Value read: 0.55 mA
